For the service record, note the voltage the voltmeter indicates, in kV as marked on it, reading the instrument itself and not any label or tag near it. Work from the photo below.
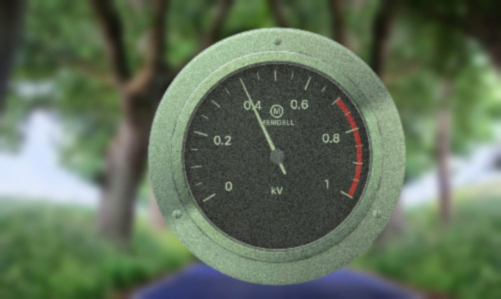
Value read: 0.4 kV
